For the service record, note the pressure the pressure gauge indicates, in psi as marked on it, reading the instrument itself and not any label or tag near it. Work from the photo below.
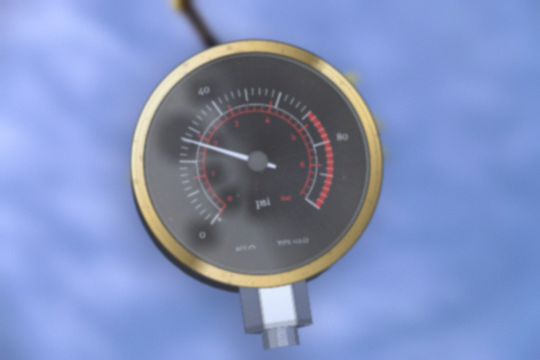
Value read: 26 psi
